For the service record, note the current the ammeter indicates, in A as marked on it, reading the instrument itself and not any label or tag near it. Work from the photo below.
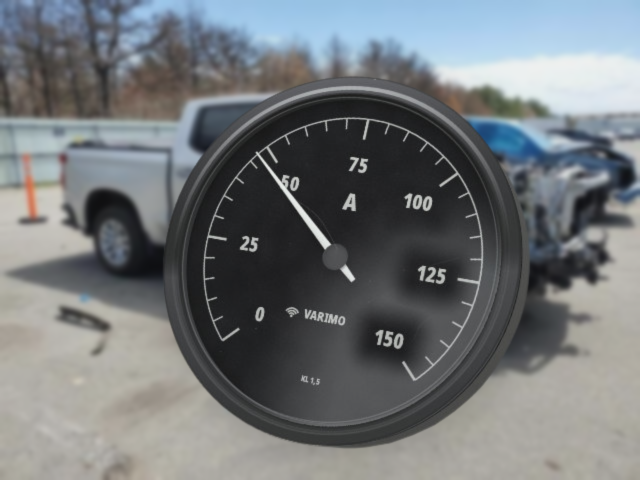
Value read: 47.5 A
